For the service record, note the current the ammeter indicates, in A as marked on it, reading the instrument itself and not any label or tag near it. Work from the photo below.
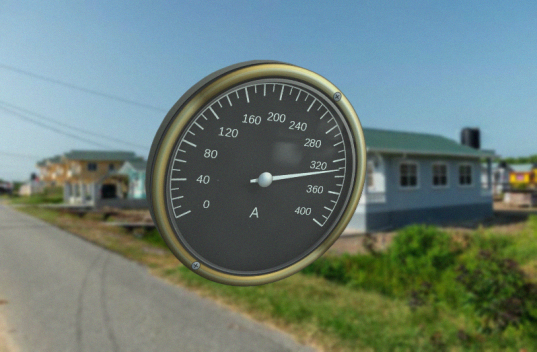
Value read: 330 A
